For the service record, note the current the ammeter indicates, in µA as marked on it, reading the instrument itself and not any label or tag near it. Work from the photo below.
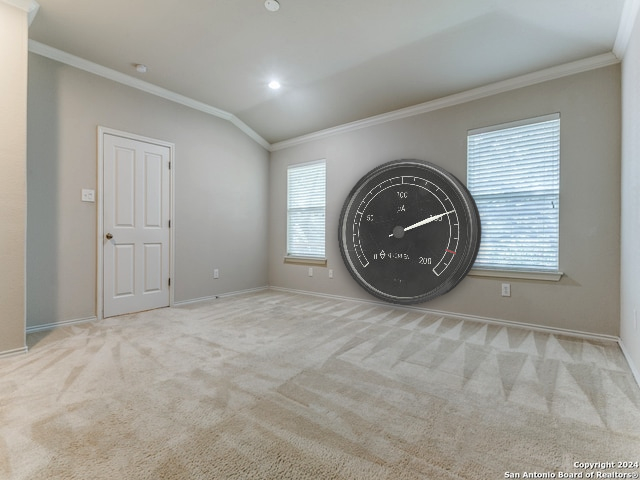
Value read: 150 µA
